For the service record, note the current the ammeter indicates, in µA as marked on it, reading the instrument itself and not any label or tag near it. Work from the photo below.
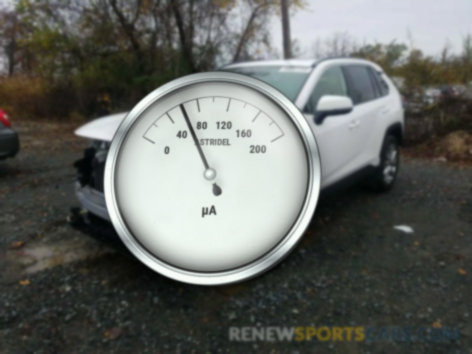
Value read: 60 µA
